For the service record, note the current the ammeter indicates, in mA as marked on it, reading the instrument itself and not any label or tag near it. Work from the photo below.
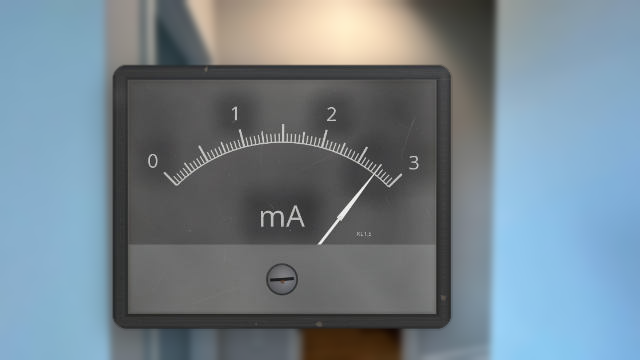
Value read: 2.75 mA
